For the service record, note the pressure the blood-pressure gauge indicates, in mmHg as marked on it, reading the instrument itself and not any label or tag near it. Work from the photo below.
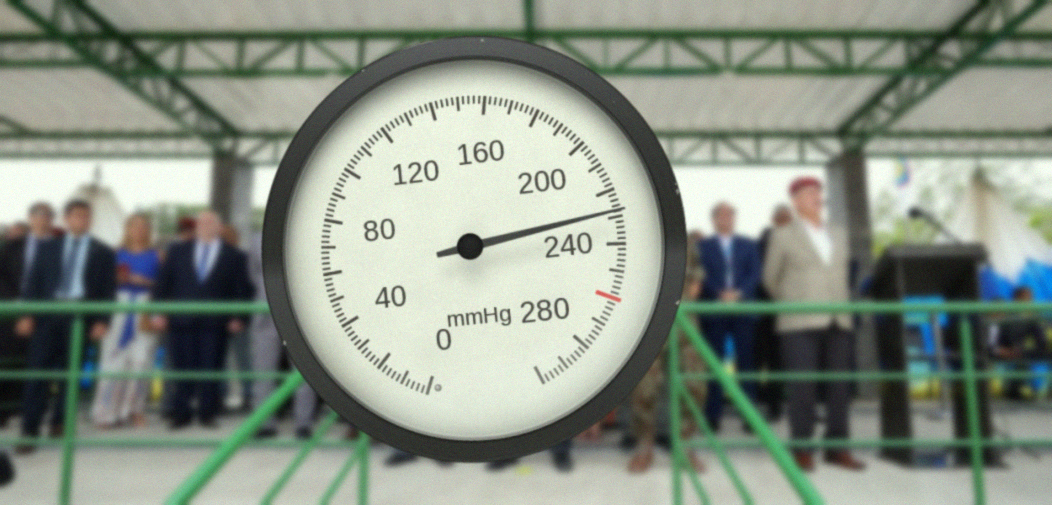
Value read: 228 mmHg
